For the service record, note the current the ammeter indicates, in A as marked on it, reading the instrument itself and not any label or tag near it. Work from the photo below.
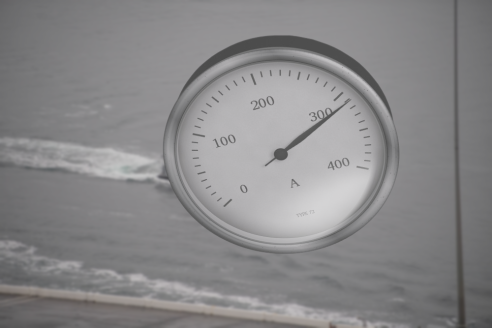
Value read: 310 A
